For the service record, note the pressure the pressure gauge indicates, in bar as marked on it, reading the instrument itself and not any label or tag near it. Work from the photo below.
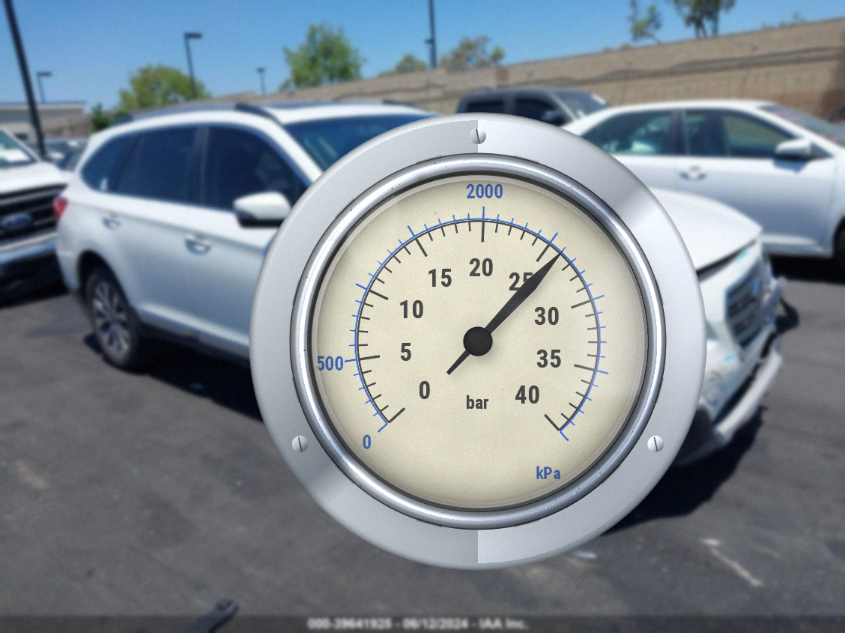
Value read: 26 bar
